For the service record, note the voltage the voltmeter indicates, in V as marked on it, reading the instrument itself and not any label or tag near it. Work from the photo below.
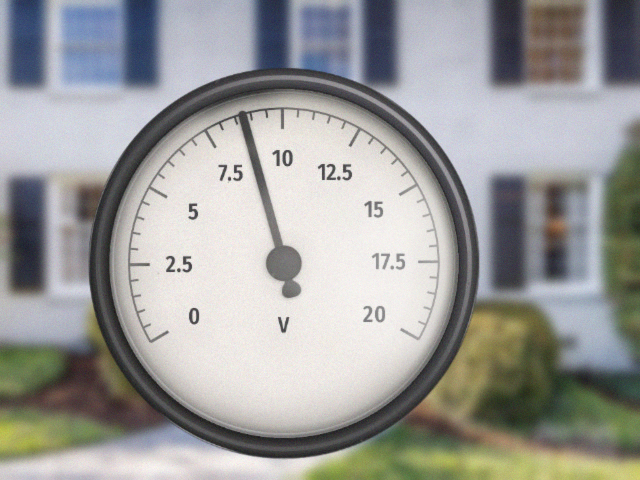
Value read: 8.75 V
